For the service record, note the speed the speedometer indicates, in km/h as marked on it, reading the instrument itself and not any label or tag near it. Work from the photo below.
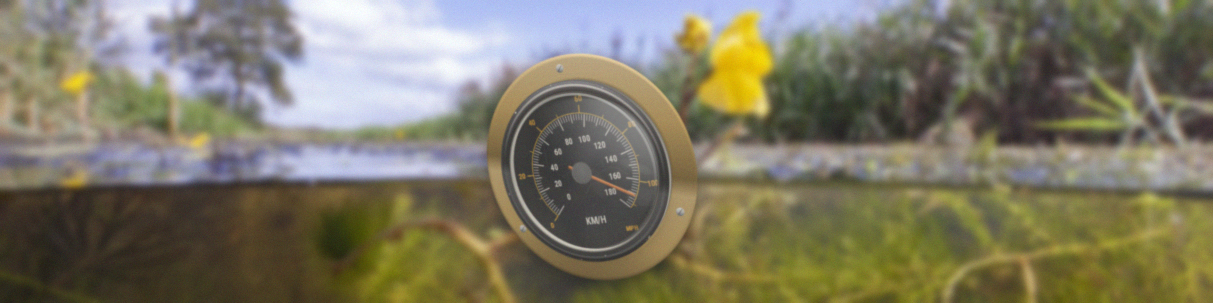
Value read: 170 km/h
